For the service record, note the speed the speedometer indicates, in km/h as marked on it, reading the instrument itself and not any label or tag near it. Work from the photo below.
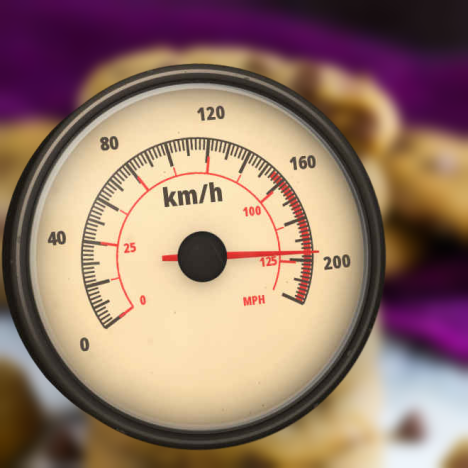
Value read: 196 km/h
